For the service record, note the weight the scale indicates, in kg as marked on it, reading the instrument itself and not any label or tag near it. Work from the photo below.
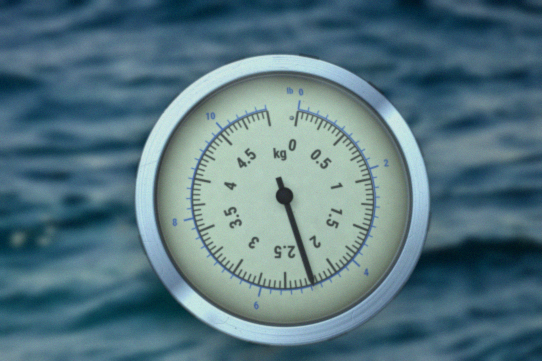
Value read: 2.25 kg
